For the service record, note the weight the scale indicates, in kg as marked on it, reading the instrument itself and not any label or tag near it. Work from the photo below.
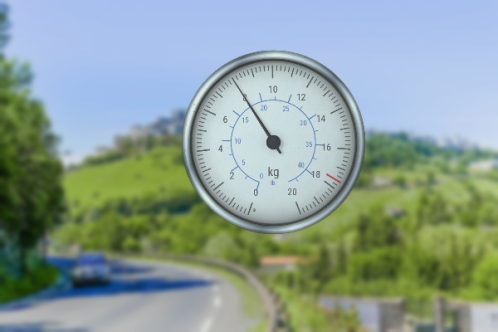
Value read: 8 kg
